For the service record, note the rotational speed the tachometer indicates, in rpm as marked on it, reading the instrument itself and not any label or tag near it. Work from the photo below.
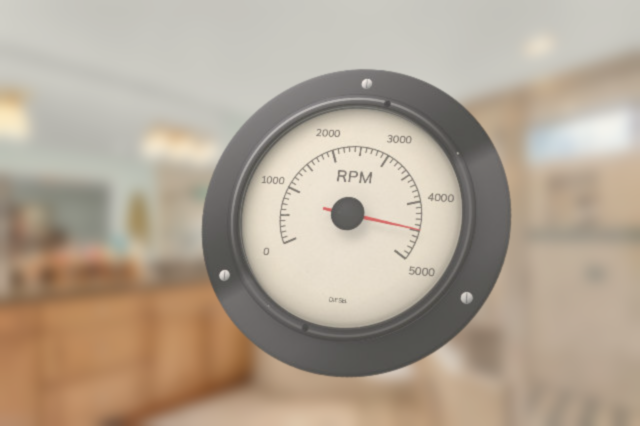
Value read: 4500 rpm
